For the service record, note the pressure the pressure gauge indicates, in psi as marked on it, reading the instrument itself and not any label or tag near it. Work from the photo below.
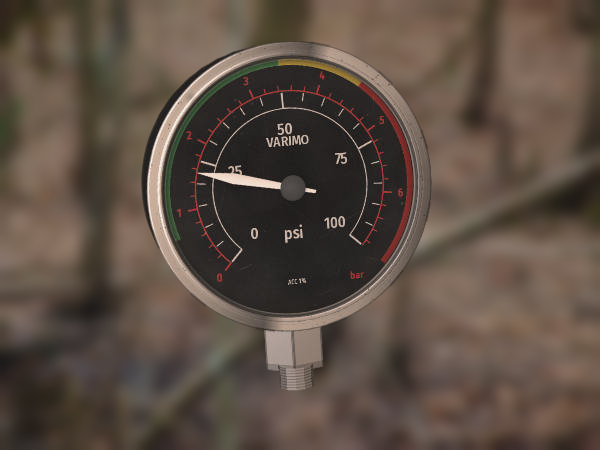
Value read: 22.5 psi
